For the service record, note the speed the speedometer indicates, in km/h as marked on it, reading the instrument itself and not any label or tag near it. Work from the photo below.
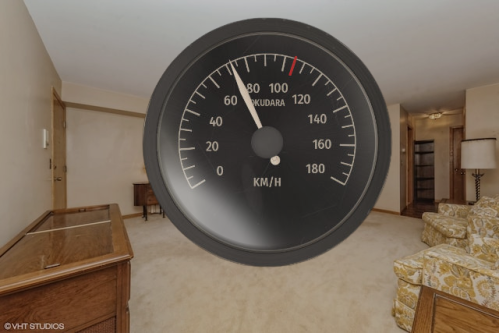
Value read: 72.5 km/h
